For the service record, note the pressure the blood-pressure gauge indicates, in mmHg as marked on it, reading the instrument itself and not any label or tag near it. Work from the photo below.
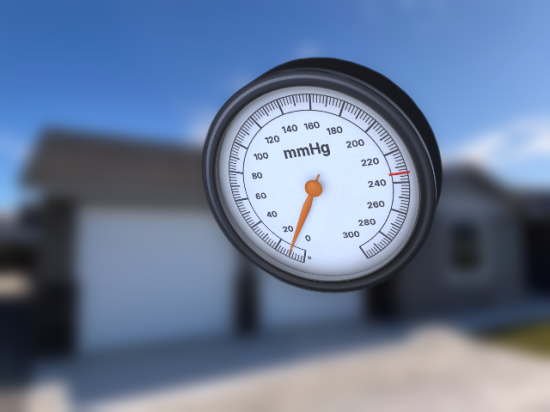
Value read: 10 mmHg
